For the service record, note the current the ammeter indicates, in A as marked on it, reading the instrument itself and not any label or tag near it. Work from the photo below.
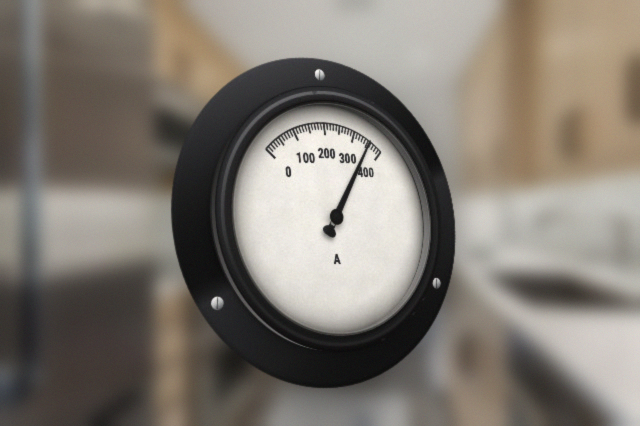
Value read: 350 A
